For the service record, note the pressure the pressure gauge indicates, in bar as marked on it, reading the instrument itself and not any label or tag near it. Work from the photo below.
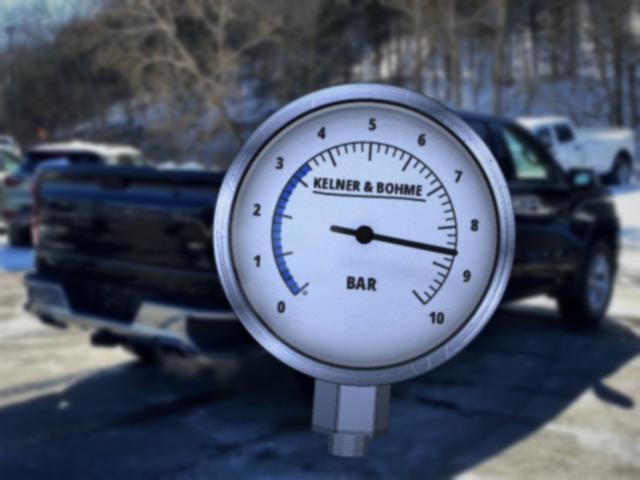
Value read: 8.6 bar
